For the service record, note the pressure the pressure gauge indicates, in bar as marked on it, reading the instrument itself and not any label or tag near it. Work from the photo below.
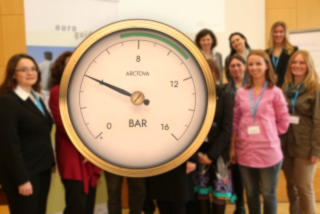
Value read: 4 bar
